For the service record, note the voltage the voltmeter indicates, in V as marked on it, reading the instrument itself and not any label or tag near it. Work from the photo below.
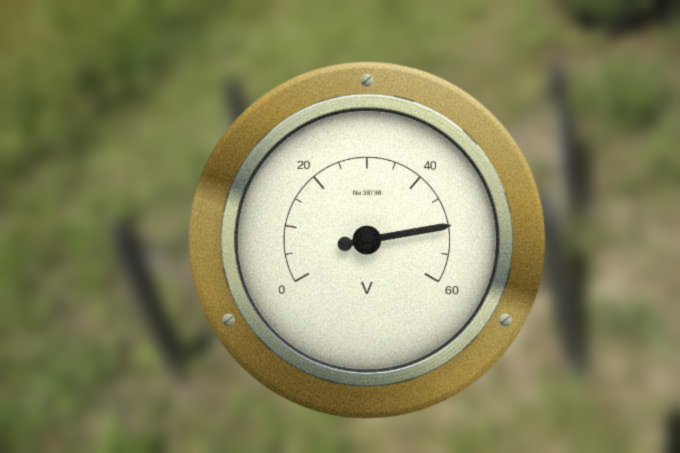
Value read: 50 V
